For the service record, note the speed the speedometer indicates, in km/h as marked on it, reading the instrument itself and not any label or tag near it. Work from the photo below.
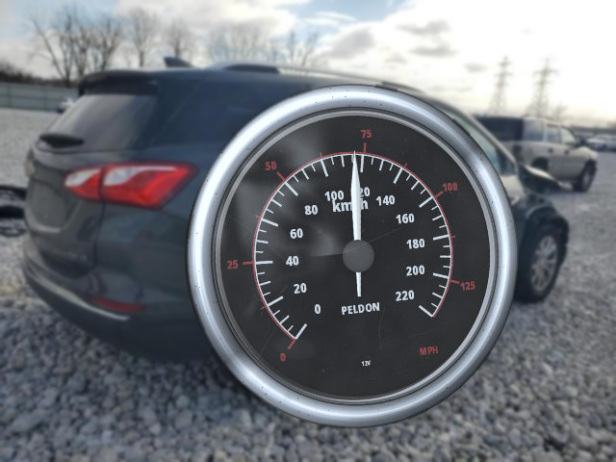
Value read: 115 km/h
